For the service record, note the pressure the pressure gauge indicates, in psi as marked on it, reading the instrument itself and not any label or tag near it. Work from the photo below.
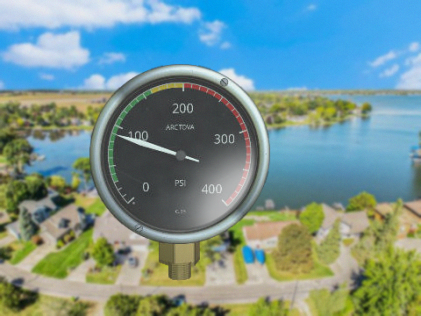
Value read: 90 psi
